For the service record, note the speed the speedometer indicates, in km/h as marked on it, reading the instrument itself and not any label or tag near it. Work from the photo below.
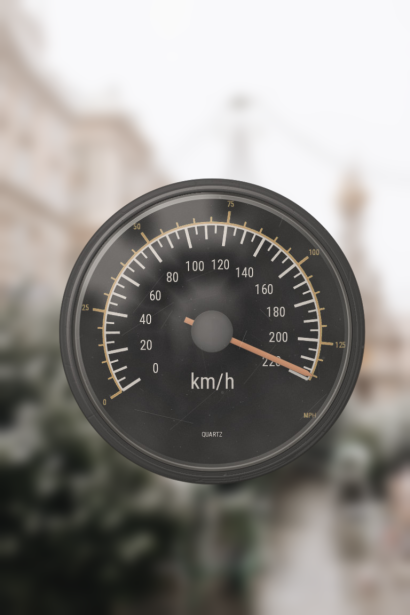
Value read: 217.5 km/h
